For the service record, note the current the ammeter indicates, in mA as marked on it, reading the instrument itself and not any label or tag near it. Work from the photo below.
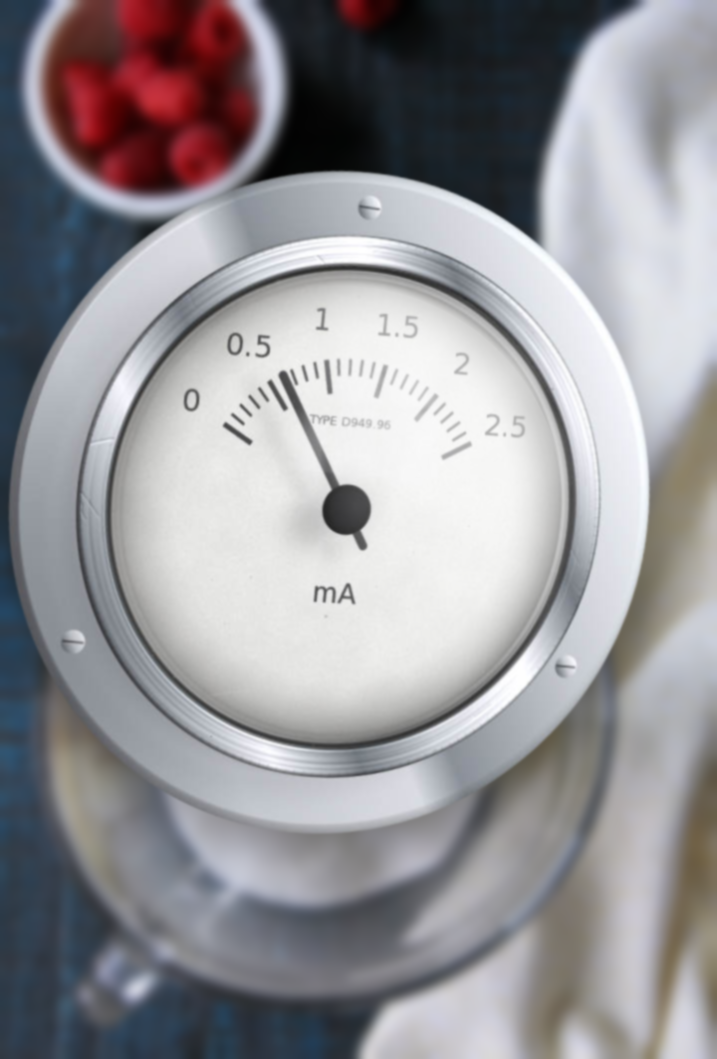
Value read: 0.6 mA
